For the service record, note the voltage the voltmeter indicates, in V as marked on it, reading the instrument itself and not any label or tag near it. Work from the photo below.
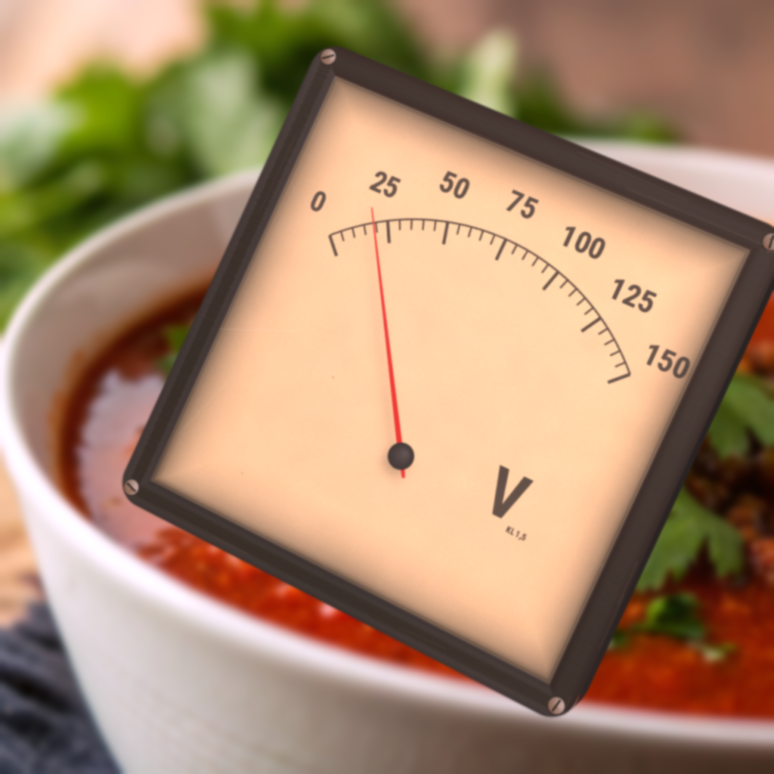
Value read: 20 V
